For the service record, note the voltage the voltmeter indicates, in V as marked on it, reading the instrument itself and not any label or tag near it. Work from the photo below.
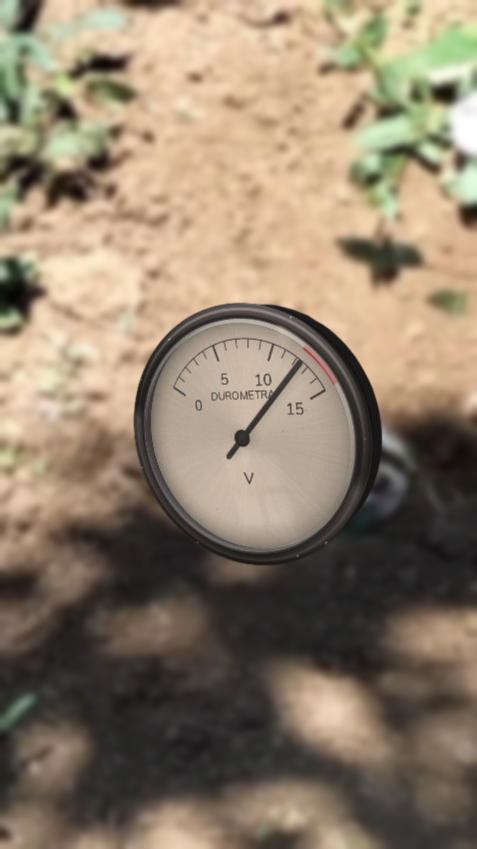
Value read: 12.5 V
